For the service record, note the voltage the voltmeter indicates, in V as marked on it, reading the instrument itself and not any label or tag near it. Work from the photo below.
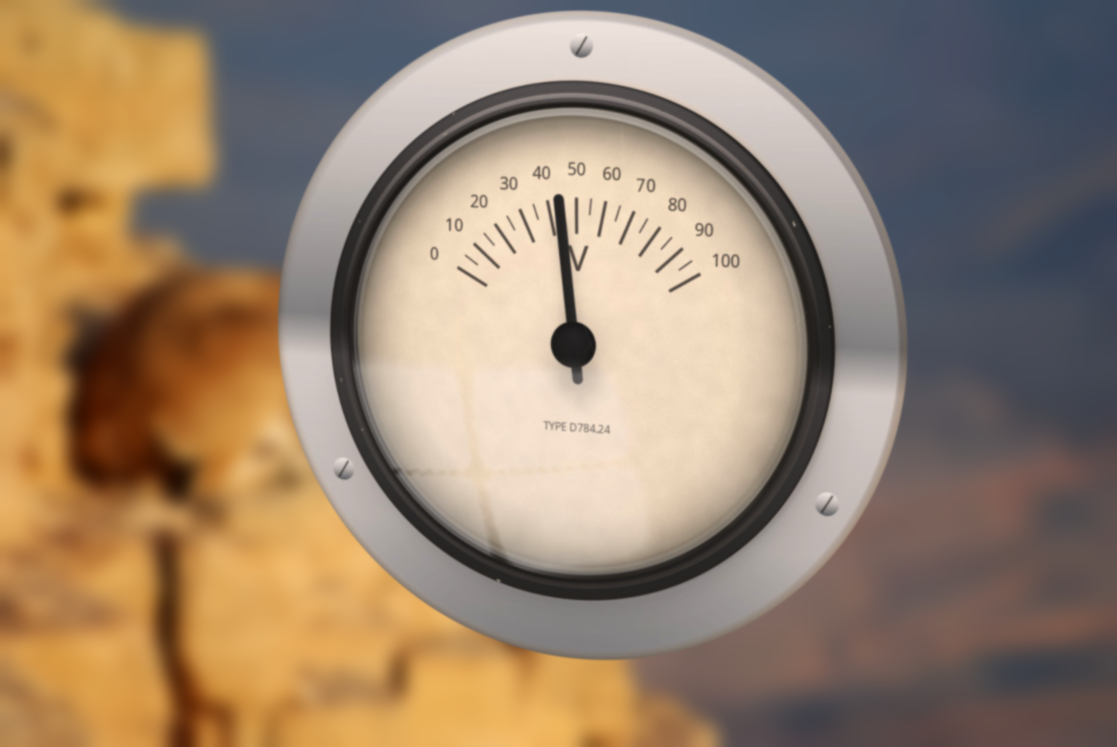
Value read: 45 V
